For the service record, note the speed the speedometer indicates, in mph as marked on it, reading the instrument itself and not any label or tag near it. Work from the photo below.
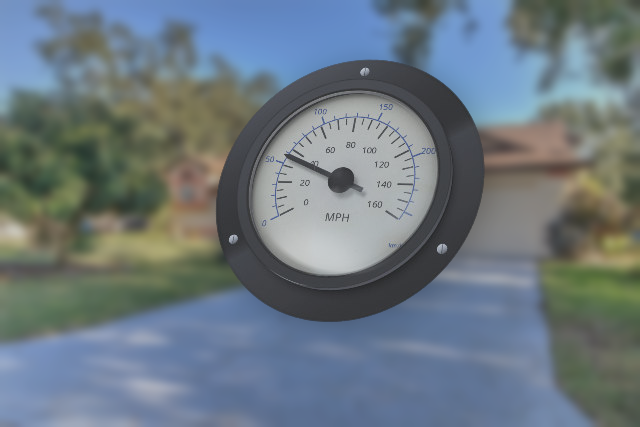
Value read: 35 mph
